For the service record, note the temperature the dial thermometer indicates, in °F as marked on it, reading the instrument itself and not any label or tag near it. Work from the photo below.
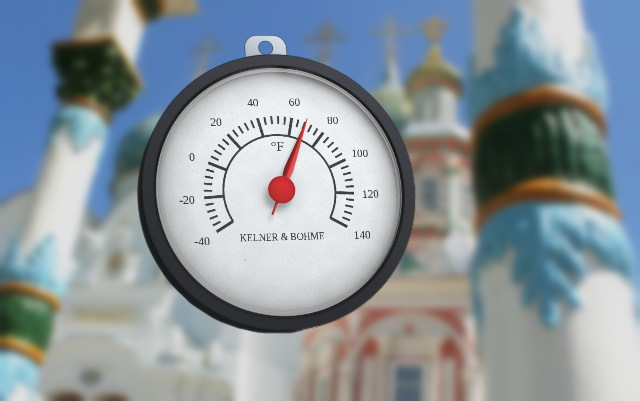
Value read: 68 °F
